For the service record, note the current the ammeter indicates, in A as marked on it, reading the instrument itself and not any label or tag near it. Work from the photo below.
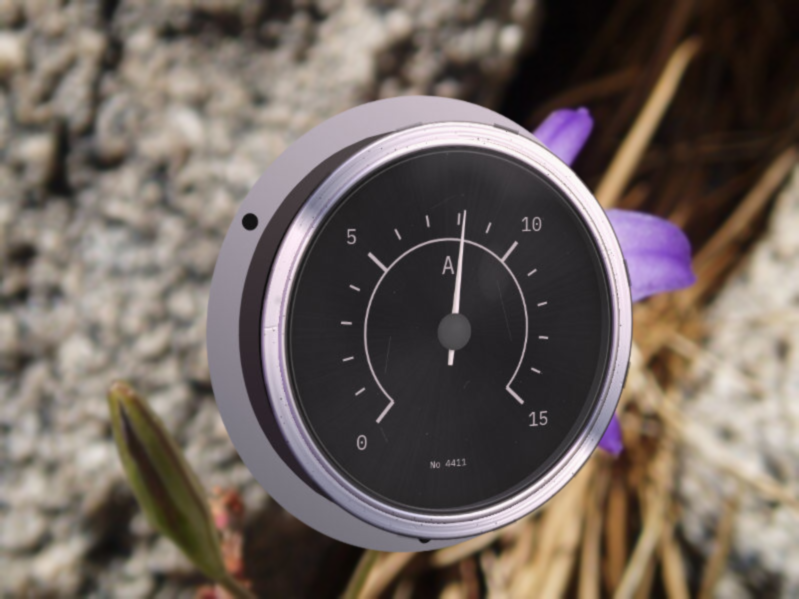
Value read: 8 A
